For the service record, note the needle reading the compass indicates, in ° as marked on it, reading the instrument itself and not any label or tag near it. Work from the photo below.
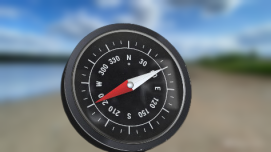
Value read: 240 °
